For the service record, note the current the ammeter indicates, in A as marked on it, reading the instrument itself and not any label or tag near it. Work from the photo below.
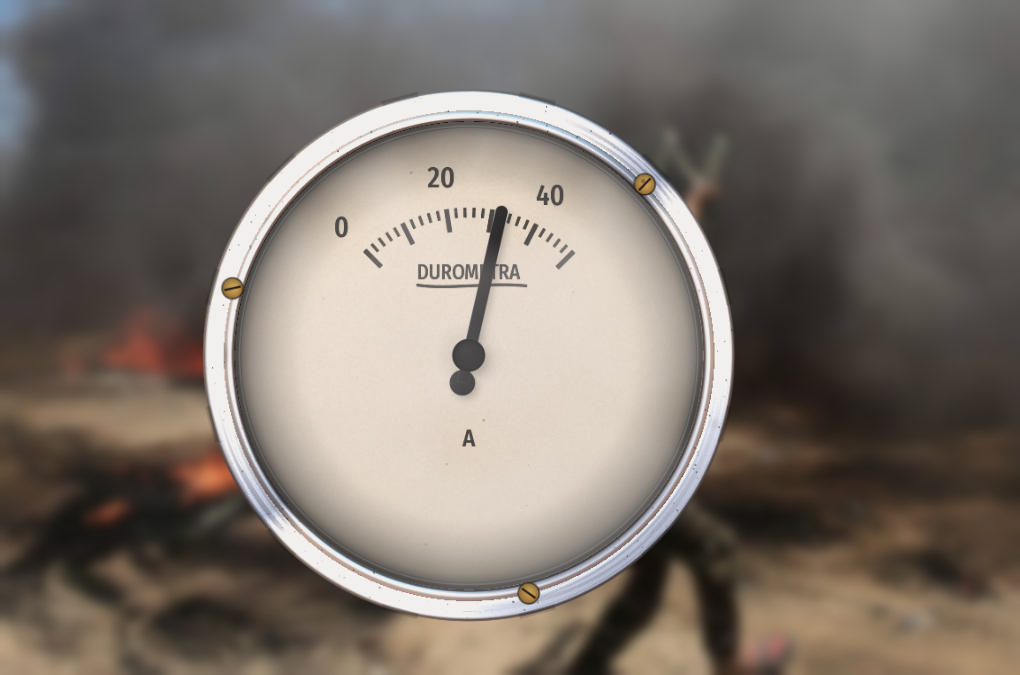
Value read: 32 A
